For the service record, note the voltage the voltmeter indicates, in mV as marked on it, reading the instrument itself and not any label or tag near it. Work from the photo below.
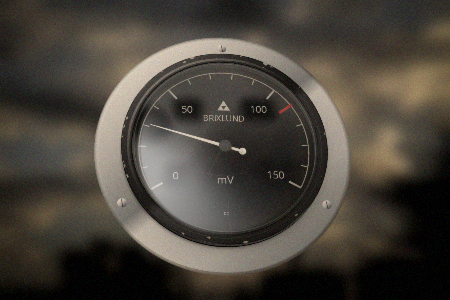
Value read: 30 mV
